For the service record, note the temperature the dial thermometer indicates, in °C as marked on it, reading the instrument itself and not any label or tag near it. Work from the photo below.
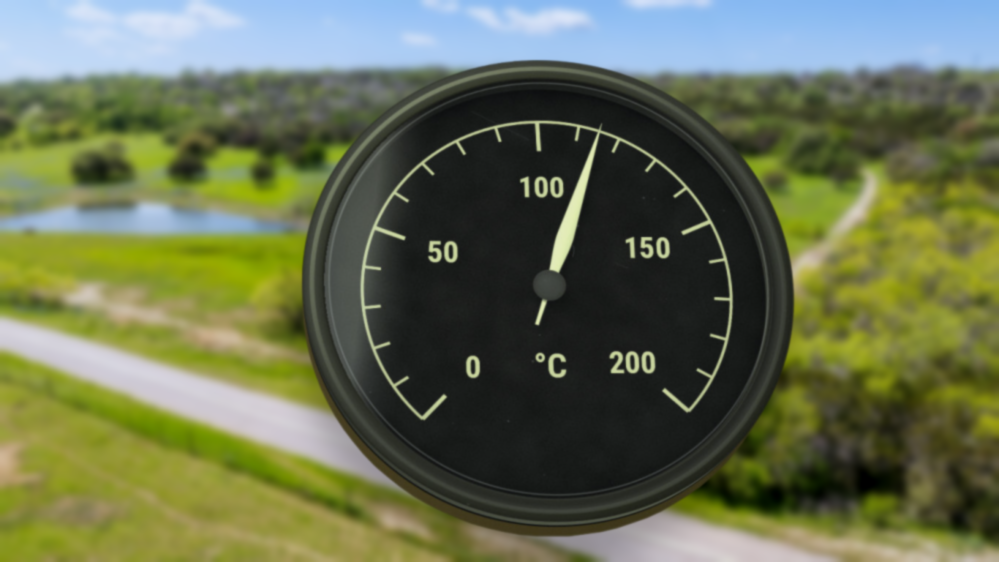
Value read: 115 °C
